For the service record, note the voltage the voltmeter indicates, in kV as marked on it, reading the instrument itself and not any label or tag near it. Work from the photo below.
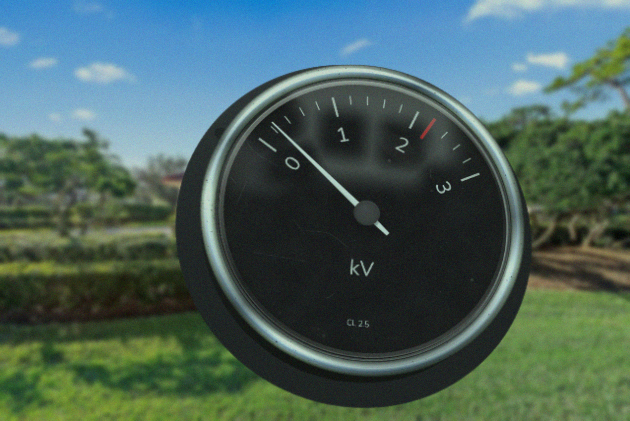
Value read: 0.2 kV
